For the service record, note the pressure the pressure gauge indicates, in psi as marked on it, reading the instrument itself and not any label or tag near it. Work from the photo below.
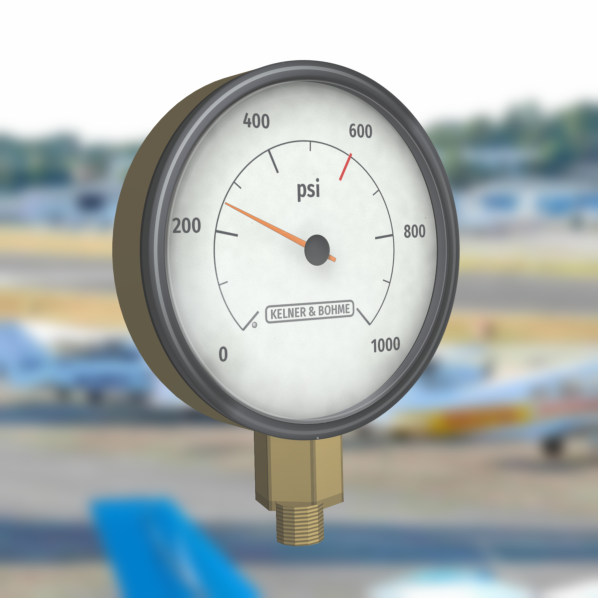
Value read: 250 psi
